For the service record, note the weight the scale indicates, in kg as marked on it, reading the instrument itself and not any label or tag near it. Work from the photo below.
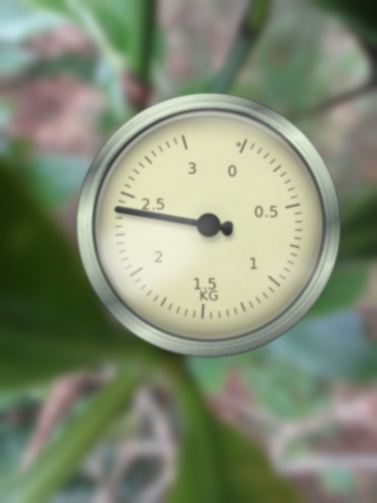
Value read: 2.4 kg
